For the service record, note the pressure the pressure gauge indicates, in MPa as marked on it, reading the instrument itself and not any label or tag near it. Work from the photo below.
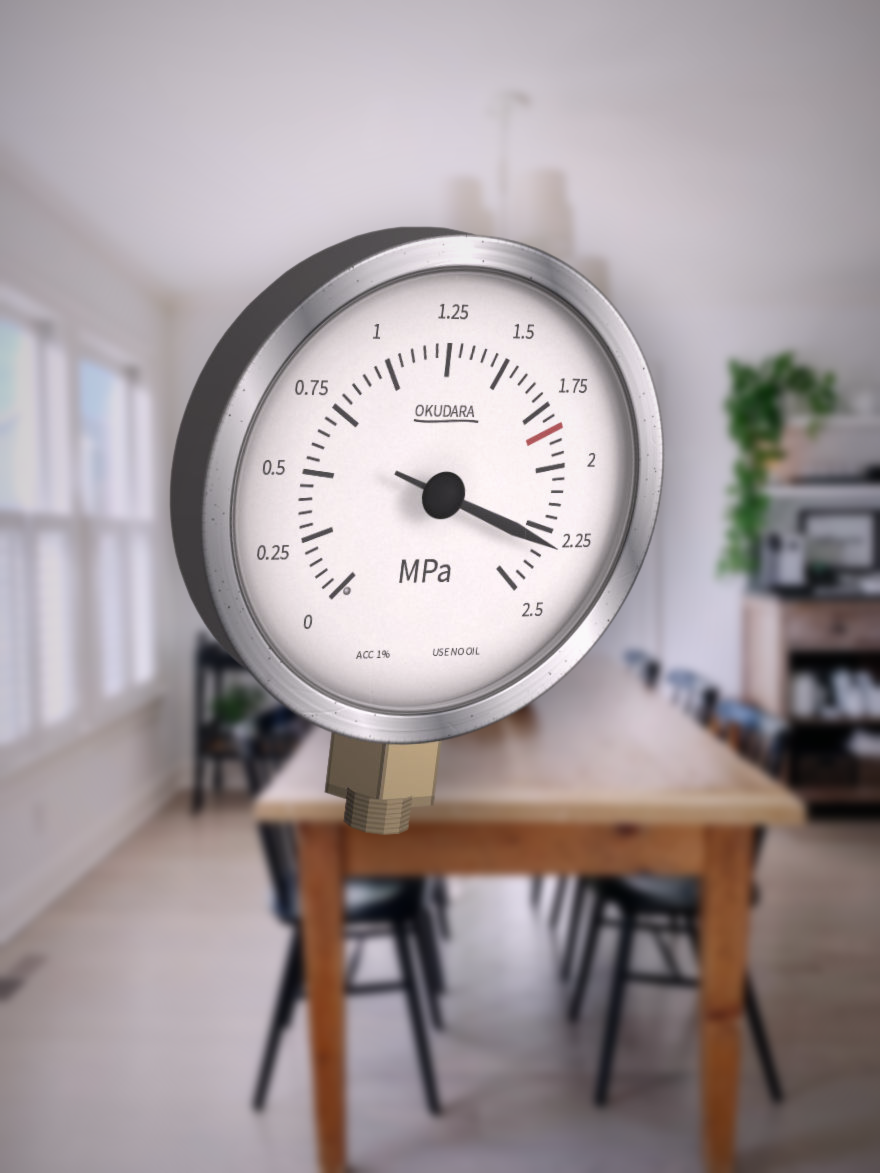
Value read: 2.3 MPa
